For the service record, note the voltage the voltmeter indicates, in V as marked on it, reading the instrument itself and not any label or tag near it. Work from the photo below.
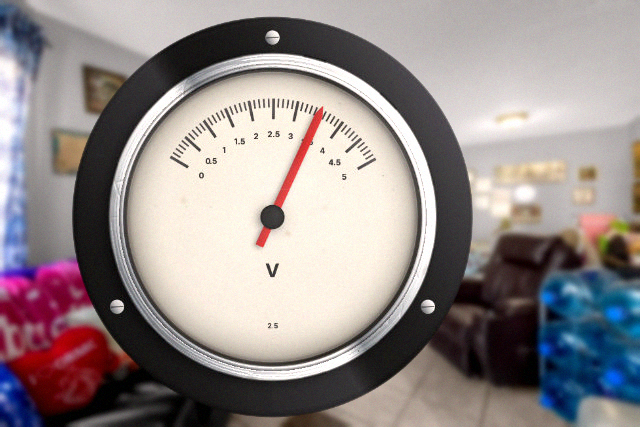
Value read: 3.5 V
